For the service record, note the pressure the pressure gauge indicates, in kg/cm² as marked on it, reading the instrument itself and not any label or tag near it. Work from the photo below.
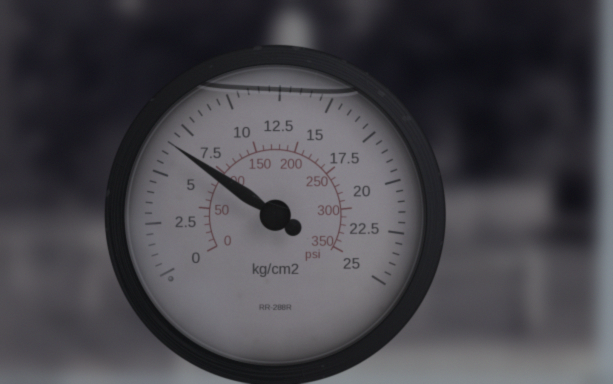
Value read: 6.5 kg/cm²
